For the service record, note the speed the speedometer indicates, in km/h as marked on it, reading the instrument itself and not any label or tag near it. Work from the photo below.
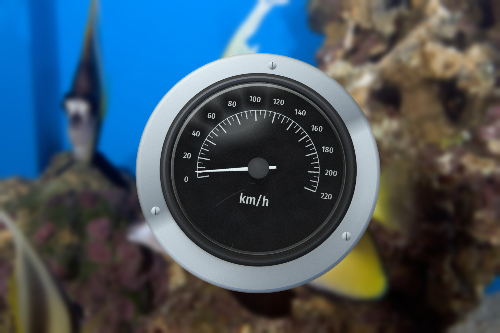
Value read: 5 km/h
